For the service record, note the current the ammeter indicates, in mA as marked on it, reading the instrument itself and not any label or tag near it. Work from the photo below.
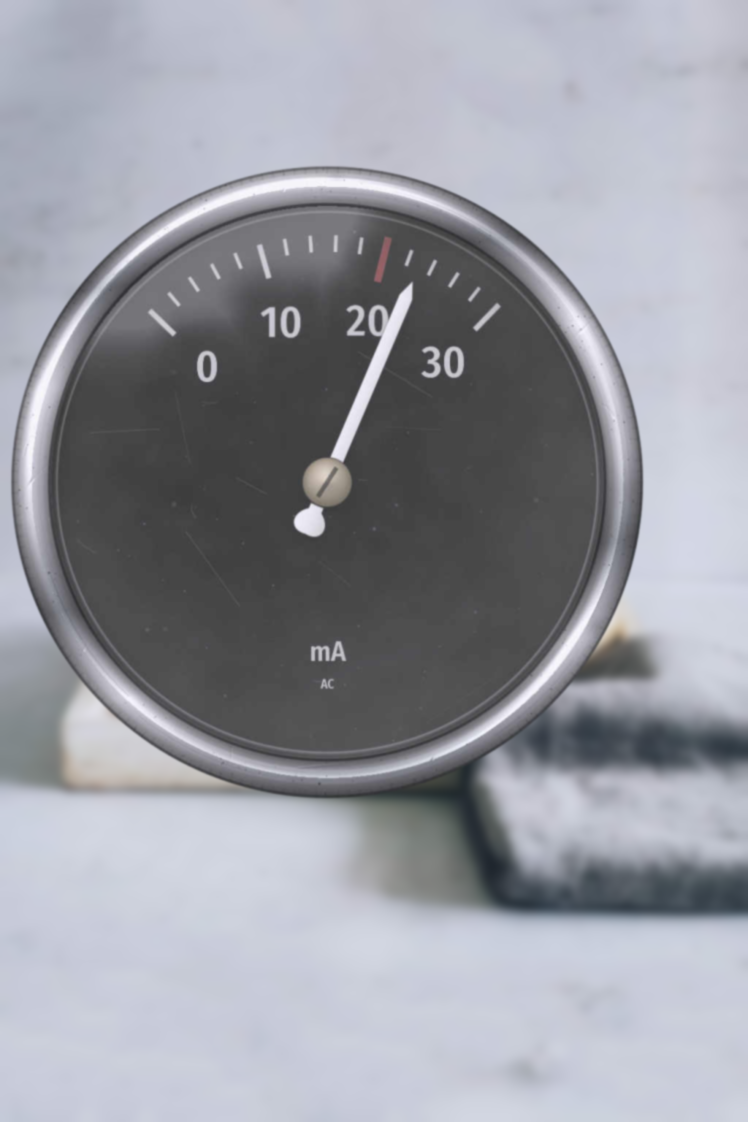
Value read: 23 mA
